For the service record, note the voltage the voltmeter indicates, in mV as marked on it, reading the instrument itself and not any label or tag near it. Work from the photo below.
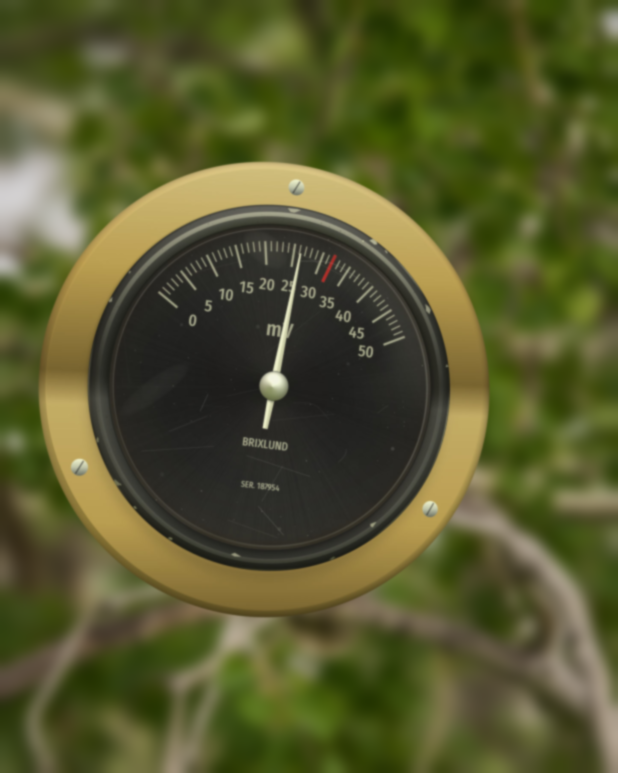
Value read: 26 mV
